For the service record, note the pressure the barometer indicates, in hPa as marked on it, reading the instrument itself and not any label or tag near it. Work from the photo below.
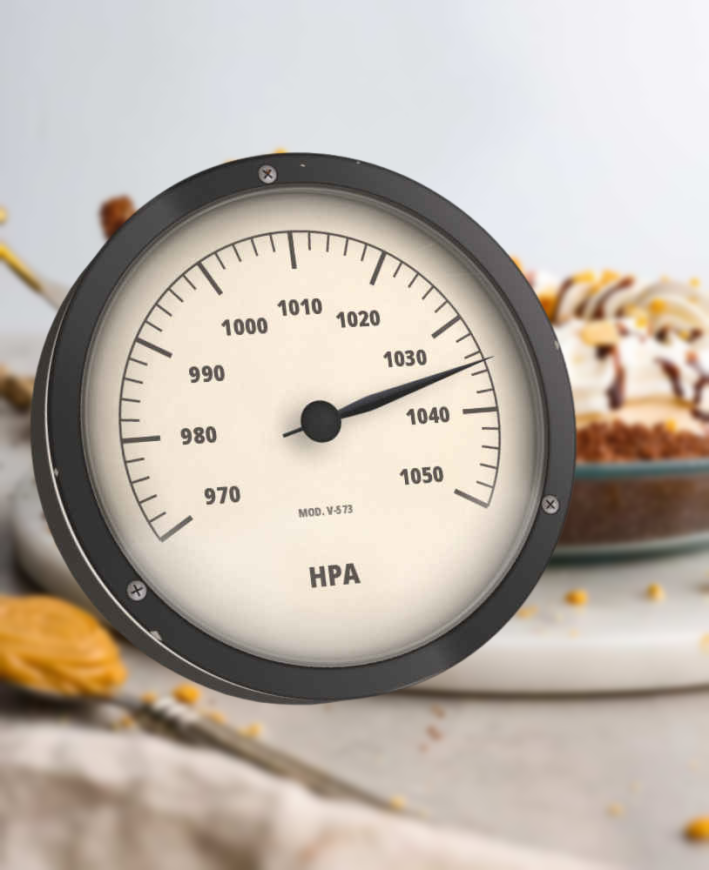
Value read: 1035 hPa
